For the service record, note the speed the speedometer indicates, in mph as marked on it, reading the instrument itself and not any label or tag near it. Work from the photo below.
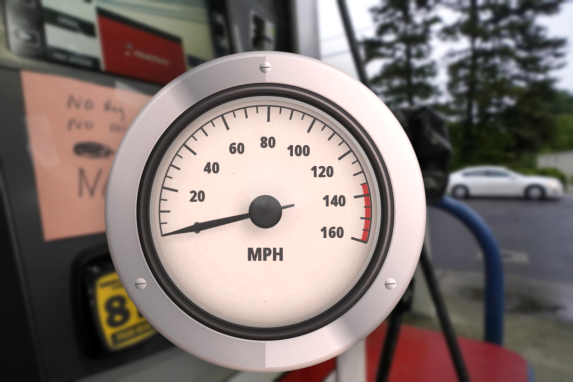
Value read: 0 mph
